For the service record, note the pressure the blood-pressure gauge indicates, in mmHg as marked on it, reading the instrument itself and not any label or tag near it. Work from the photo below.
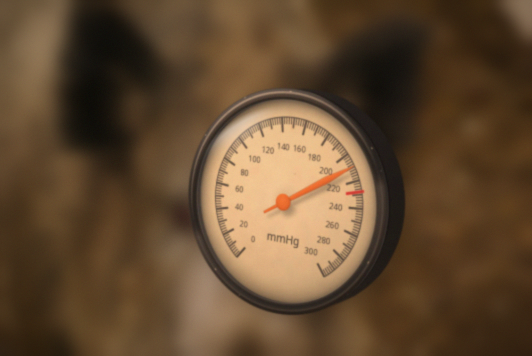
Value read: 210 mmHg
